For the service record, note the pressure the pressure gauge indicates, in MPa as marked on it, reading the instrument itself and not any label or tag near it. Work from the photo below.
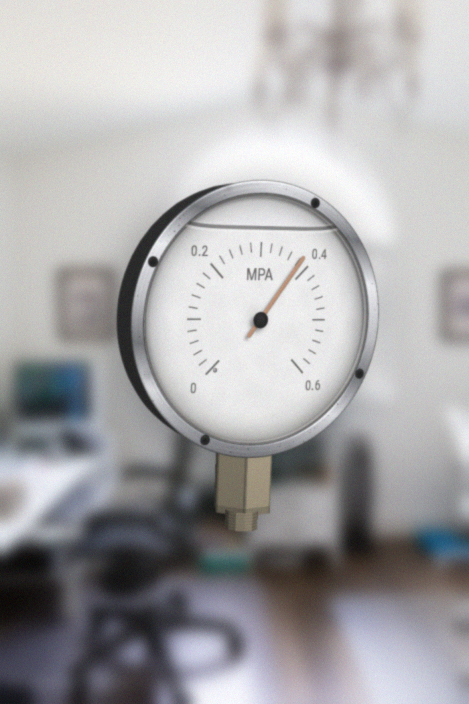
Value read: 0.38 MPa
